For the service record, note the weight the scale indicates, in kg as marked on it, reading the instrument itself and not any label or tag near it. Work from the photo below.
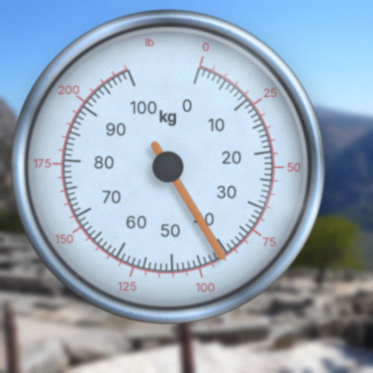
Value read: 41 kg
